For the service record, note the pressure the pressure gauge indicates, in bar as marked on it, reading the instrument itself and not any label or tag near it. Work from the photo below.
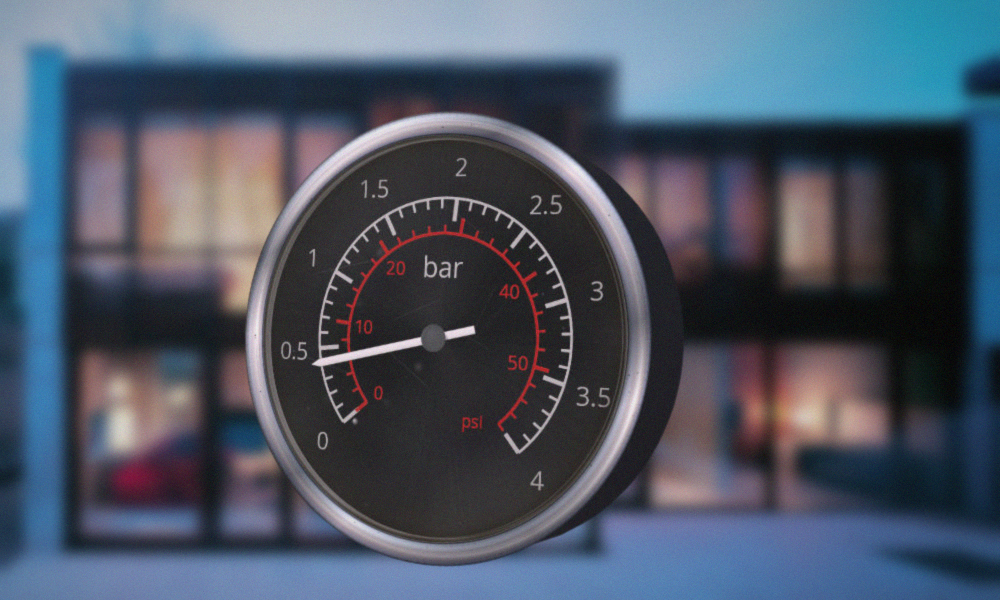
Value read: 0.4 bar
